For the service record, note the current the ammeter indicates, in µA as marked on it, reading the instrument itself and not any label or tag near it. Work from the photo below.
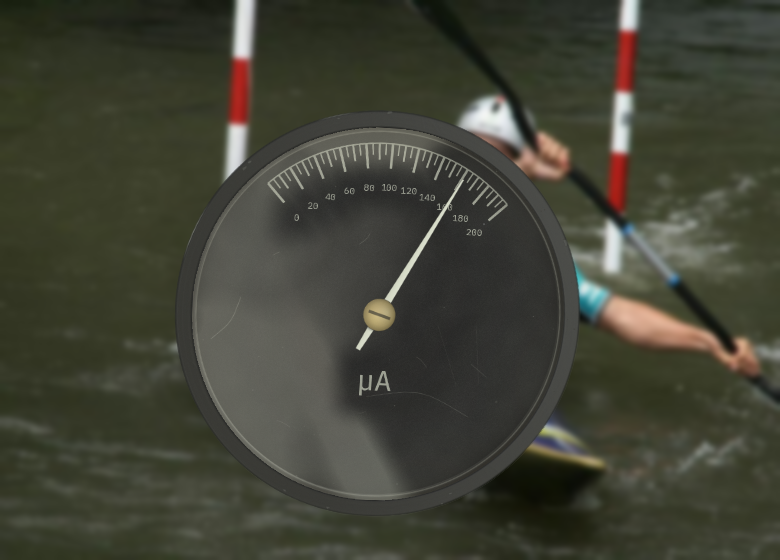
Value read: 160 µA
